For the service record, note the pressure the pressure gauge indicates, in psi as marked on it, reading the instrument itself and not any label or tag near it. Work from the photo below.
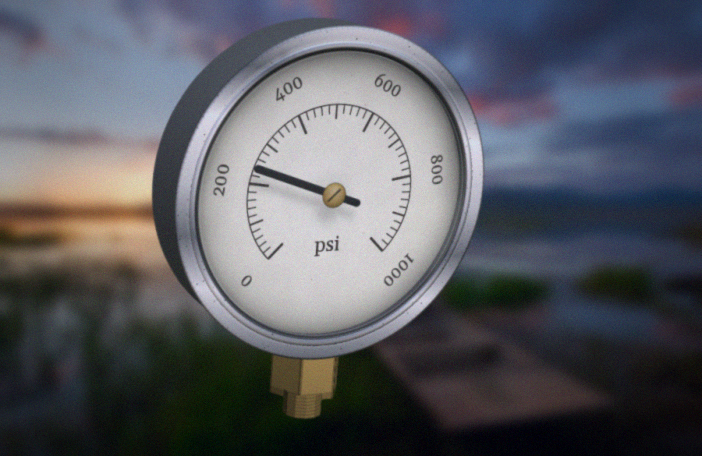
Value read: 240 psi
